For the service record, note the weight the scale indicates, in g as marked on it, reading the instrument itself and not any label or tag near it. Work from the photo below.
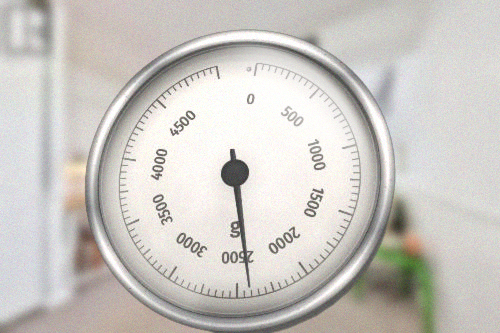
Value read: 2400 g
